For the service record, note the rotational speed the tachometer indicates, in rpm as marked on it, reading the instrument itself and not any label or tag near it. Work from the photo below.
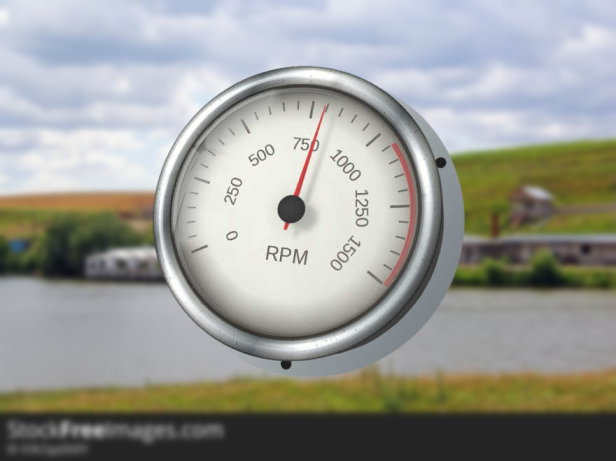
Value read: 800 rpm
